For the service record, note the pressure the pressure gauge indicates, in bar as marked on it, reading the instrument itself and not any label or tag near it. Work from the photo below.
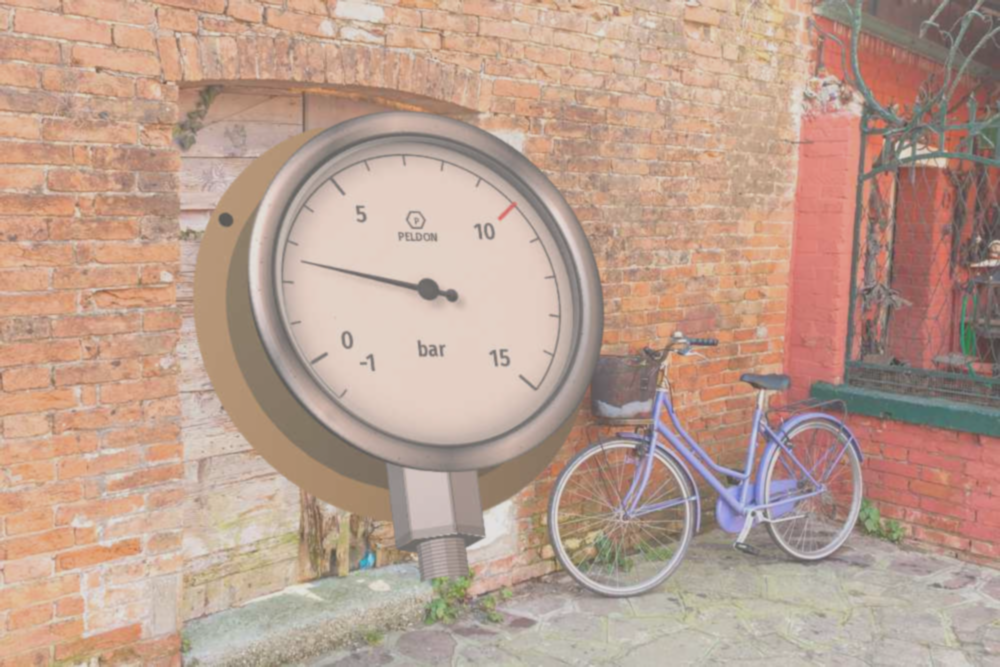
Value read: 2.5 bar
